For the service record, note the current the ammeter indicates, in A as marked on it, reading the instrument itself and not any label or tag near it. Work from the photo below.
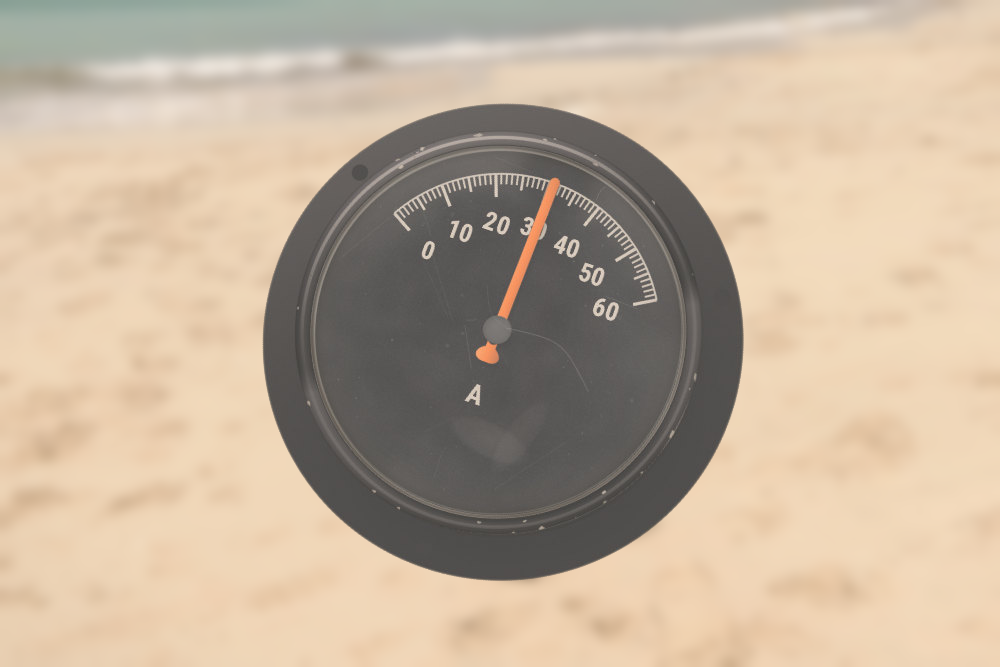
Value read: 31 A
